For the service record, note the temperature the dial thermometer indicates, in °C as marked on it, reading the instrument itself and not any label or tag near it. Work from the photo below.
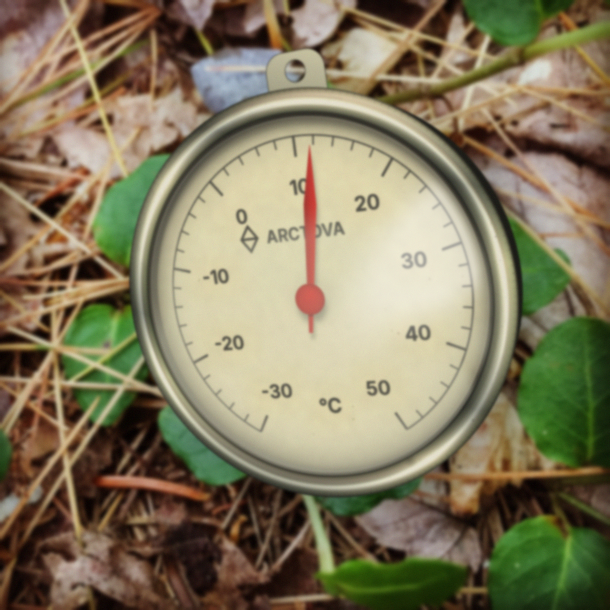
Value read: 12 °C
